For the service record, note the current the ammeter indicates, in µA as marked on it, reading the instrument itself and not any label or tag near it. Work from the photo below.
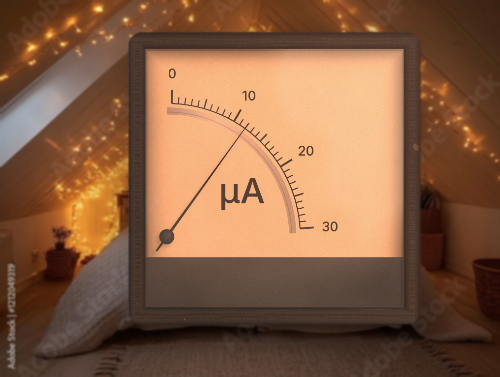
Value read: 12 µA
